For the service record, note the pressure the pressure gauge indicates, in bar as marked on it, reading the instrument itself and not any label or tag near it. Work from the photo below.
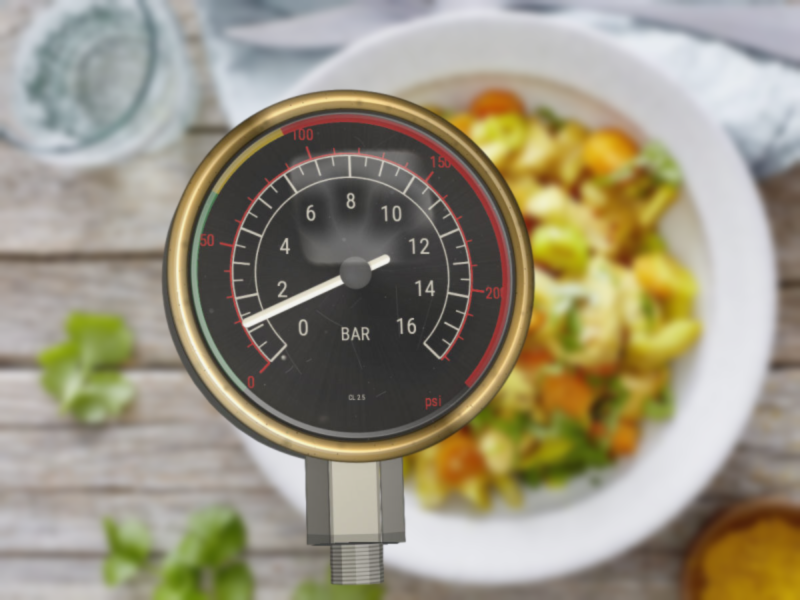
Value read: 1.25 bar
